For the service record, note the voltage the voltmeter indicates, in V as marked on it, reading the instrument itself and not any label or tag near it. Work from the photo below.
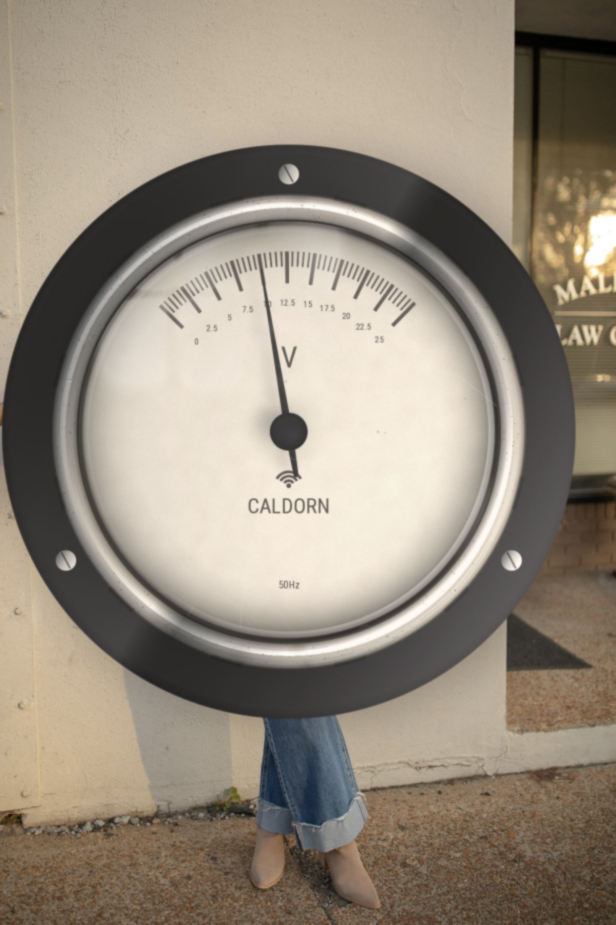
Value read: 10 V
